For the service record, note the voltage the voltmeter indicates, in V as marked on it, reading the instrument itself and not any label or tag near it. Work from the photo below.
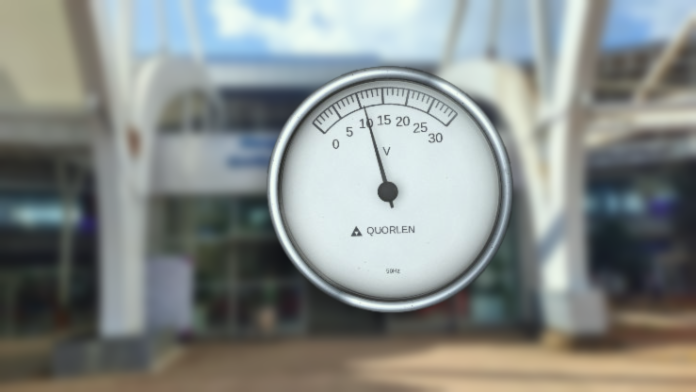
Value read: 11 V
